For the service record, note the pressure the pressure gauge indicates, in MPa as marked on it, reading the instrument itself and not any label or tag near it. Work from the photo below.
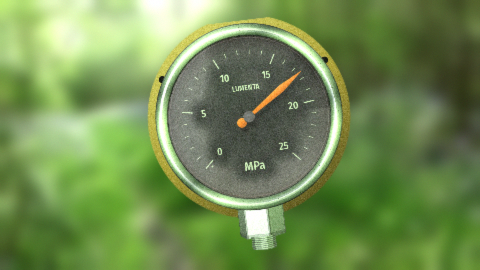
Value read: 17.5 MPa
